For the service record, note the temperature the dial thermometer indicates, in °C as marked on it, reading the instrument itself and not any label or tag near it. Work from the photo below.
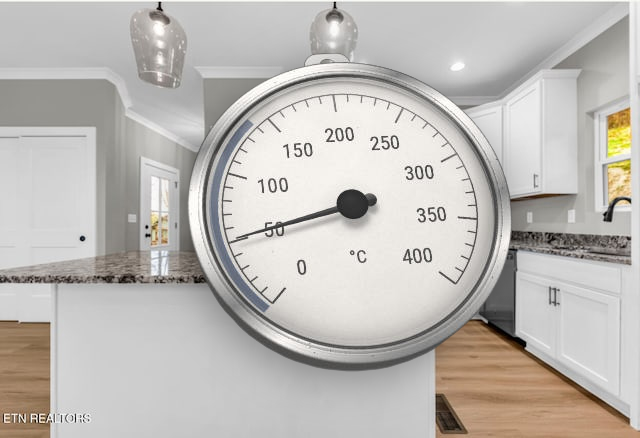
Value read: 50 °C
